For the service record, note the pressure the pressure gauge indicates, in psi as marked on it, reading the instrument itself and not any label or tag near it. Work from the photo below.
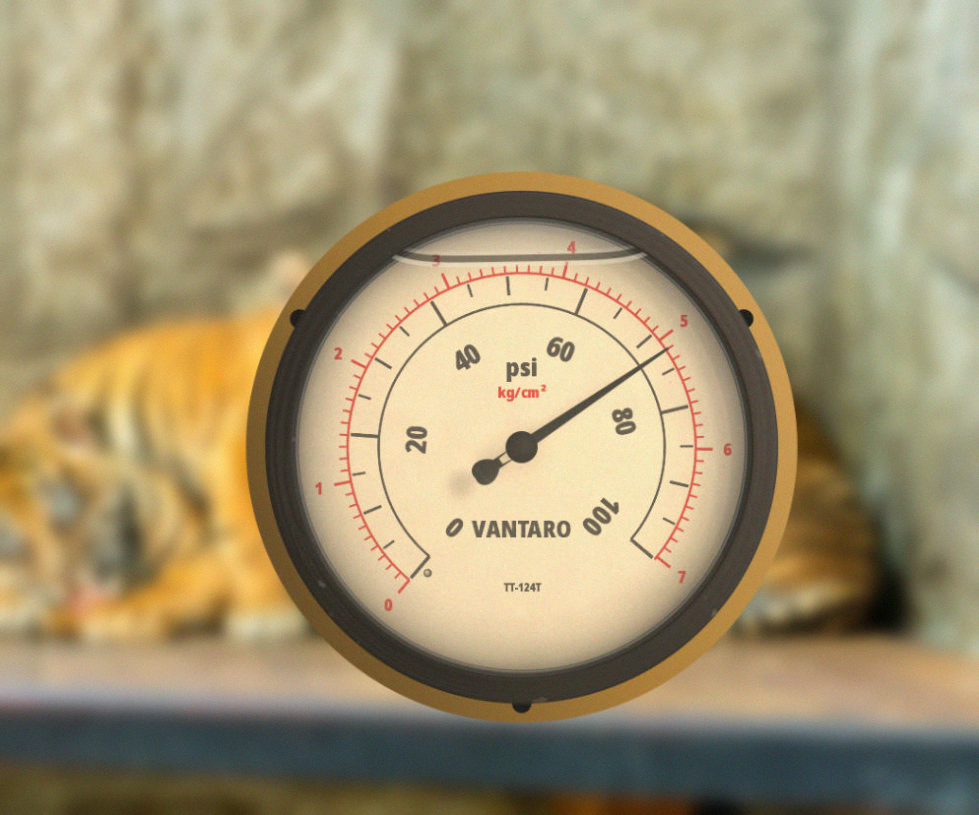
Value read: 72.5 psi
